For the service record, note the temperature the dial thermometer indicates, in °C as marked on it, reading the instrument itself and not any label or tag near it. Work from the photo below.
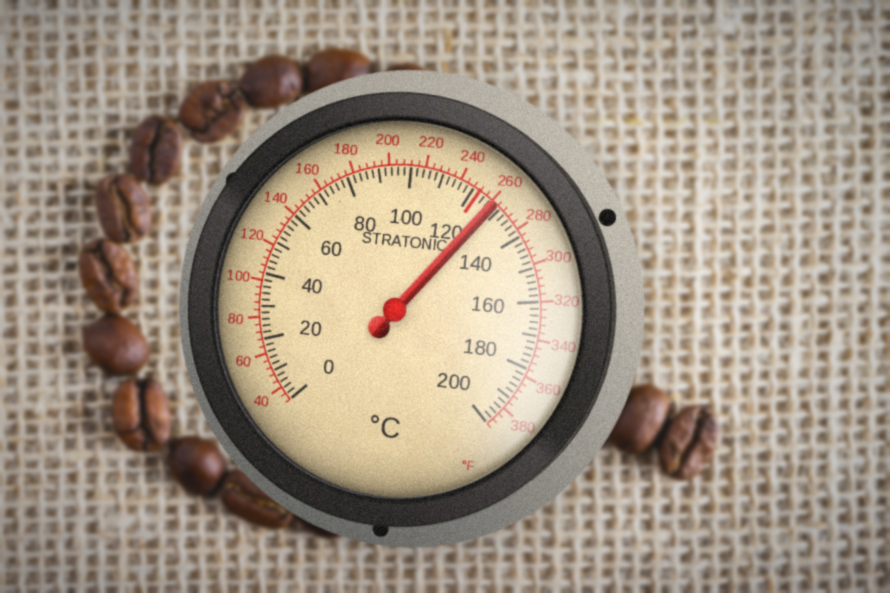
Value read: 128 °C
